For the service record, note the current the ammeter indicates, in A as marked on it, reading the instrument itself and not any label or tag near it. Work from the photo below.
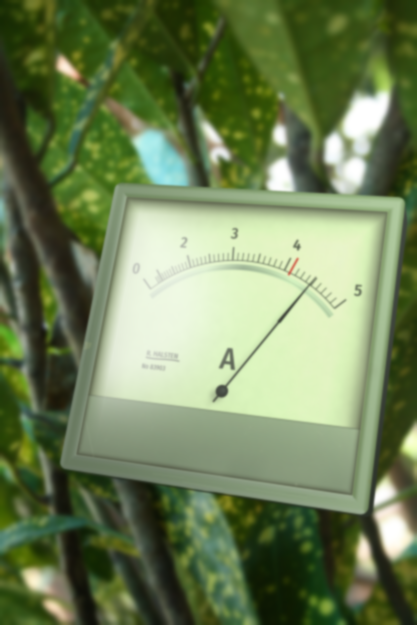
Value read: 4.5 A
